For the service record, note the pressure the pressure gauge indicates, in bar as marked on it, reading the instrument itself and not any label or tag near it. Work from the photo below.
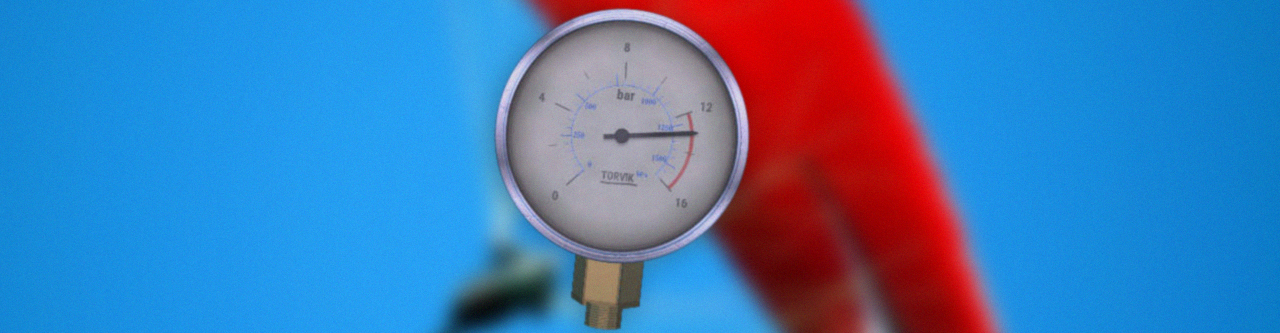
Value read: 13 bar
